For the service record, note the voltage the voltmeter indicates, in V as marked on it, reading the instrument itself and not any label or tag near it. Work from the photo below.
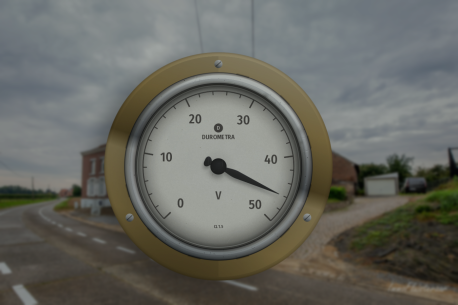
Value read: 46 V
